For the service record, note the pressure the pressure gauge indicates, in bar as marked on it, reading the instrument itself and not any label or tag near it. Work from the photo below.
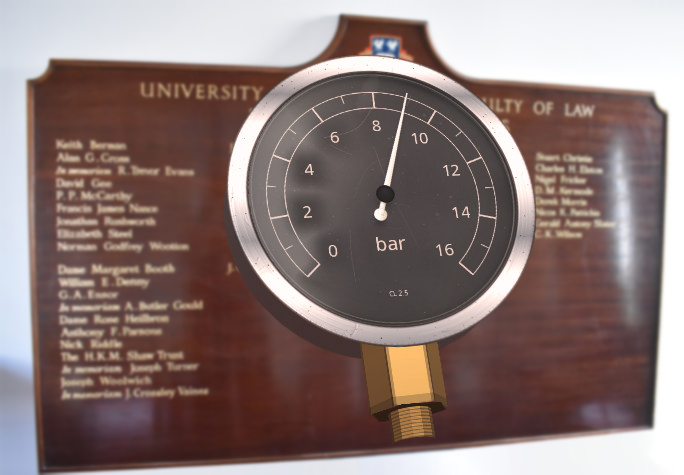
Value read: 9 bar
